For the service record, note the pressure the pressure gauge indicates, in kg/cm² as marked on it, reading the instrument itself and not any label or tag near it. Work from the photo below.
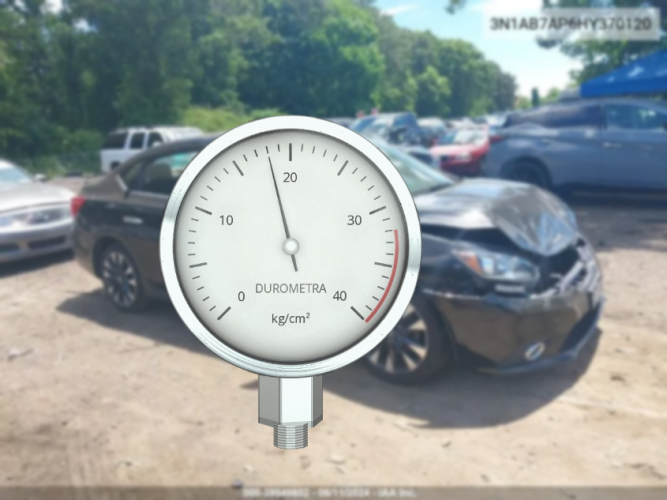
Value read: 18 kg/cm²
